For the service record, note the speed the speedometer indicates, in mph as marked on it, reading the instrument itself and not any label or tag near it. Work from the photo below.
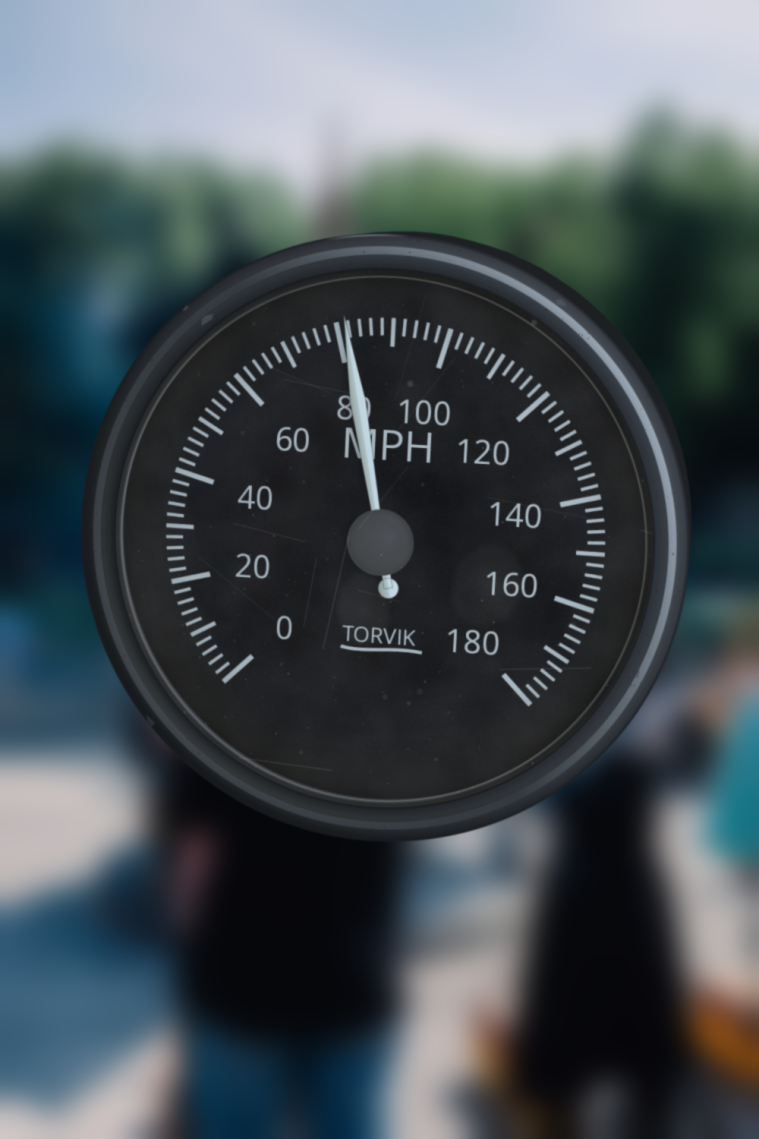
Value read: 82 mph
